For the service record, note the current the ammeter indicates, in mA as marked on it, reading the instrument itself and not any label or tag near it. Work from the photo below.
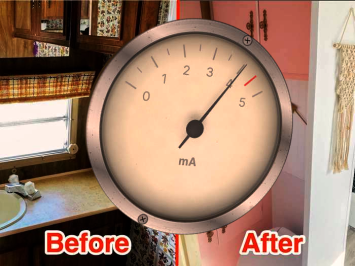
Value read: 4 mA
